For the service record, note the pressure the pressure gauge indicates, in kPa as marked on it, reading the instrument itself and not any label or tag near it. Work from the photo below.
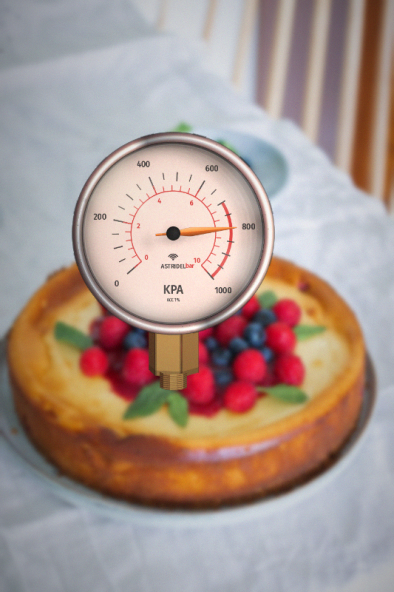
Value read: 800 kPa
